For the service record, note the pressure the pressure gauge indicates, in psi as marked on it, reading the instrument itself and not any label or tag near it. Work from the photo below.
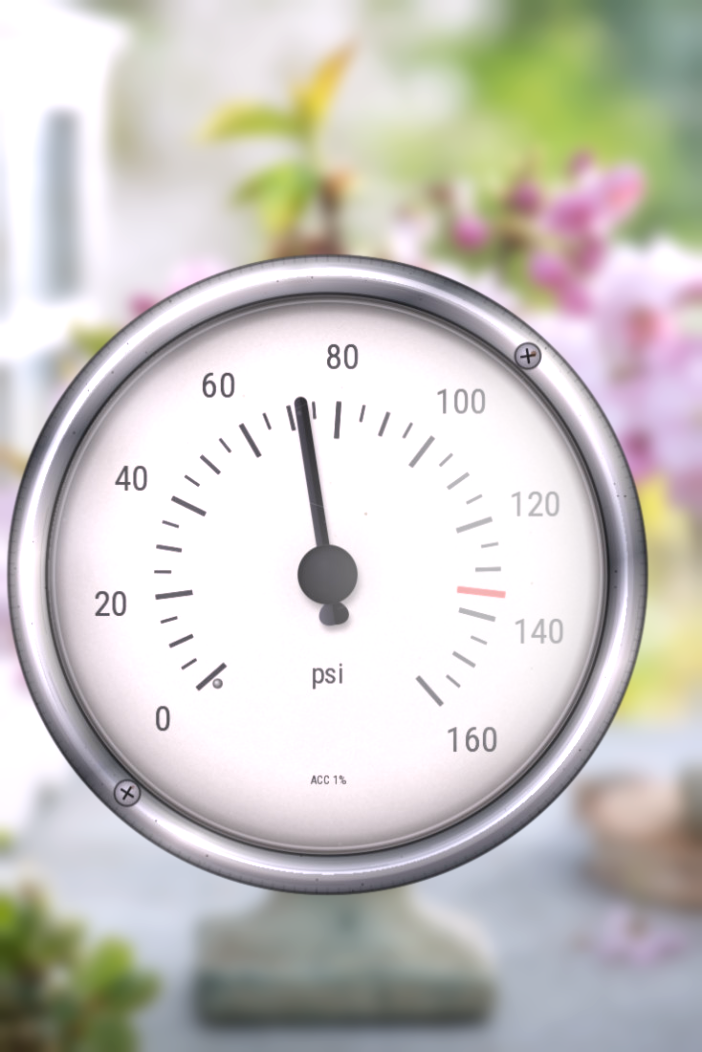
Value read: 72.5 psi
